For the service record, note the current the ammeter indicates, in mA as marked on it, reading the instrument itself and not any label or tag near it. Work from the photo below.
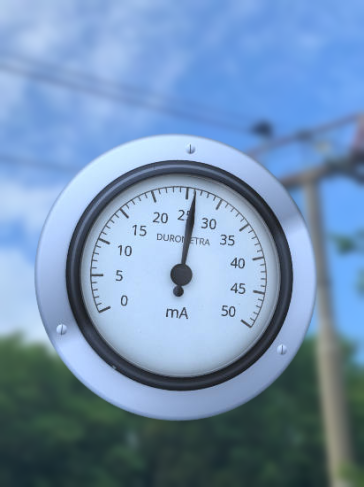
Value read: 26 mA
